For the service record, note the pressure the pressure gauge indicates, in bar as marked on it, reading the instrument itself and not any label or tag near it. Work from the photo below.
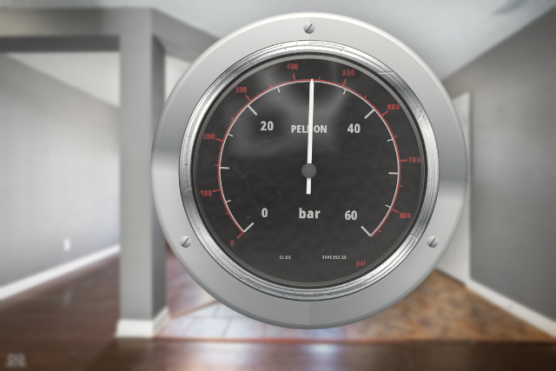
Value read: 30 bar
